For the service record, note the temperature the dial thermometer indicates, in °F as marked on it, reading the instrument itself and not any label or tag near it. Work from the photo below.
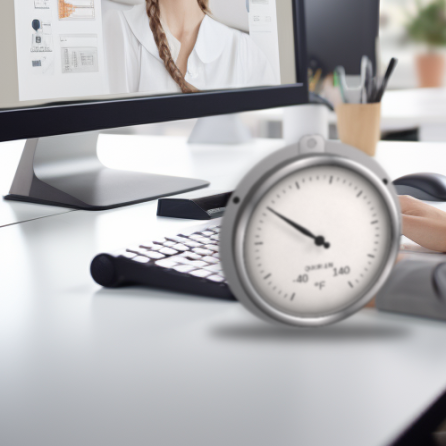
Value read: 20 °F
